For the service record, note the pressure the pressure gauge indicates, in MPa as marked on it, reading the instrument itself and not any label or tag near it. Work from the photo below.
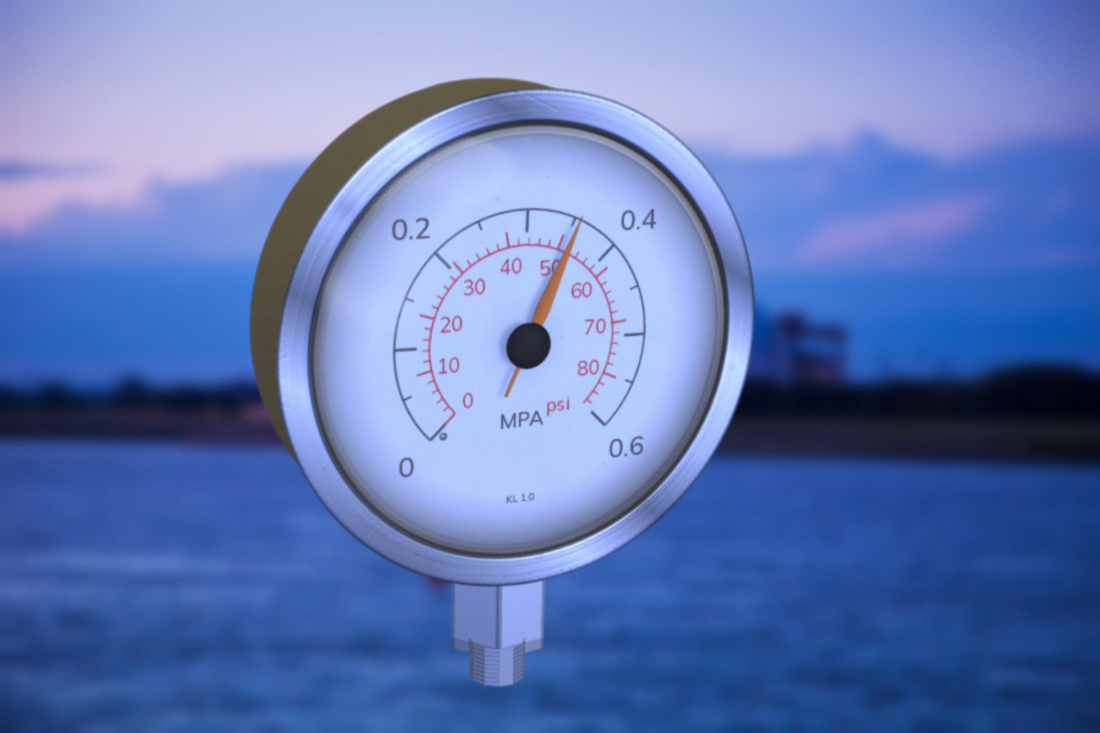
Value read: 0.35 MPa
